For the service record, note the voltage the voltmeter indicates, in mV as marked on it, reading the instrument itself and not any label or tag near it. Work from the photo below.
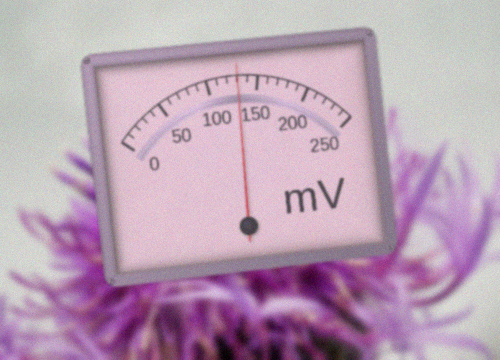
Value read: 130 mV
